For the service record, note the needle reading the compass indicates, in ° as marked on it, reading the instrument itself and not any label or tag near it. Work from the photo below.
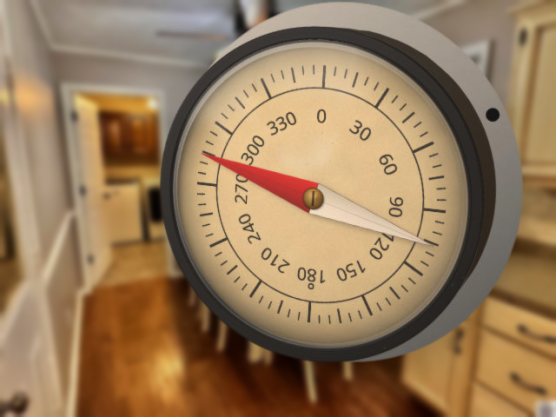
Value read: 285 °
